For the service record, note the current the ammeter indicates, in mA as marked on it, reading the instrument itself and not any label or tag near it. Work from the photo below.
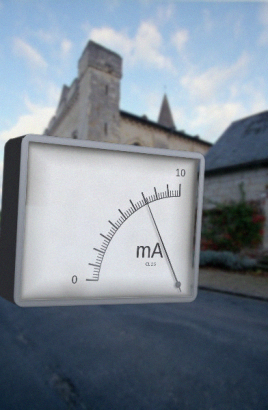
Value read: 7 mA
